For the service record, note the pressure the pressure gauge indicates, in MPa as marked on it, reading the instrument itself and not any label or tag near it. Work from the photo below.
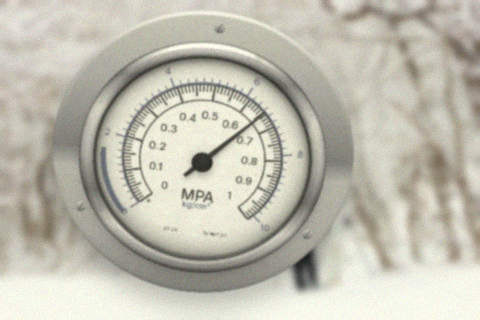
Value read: 0.65 MPa
